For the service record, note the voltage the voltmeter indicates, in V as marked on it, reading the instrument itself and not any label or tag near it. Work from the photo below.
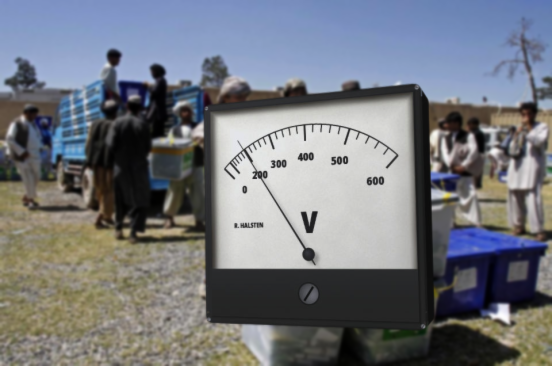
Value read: 200 V
